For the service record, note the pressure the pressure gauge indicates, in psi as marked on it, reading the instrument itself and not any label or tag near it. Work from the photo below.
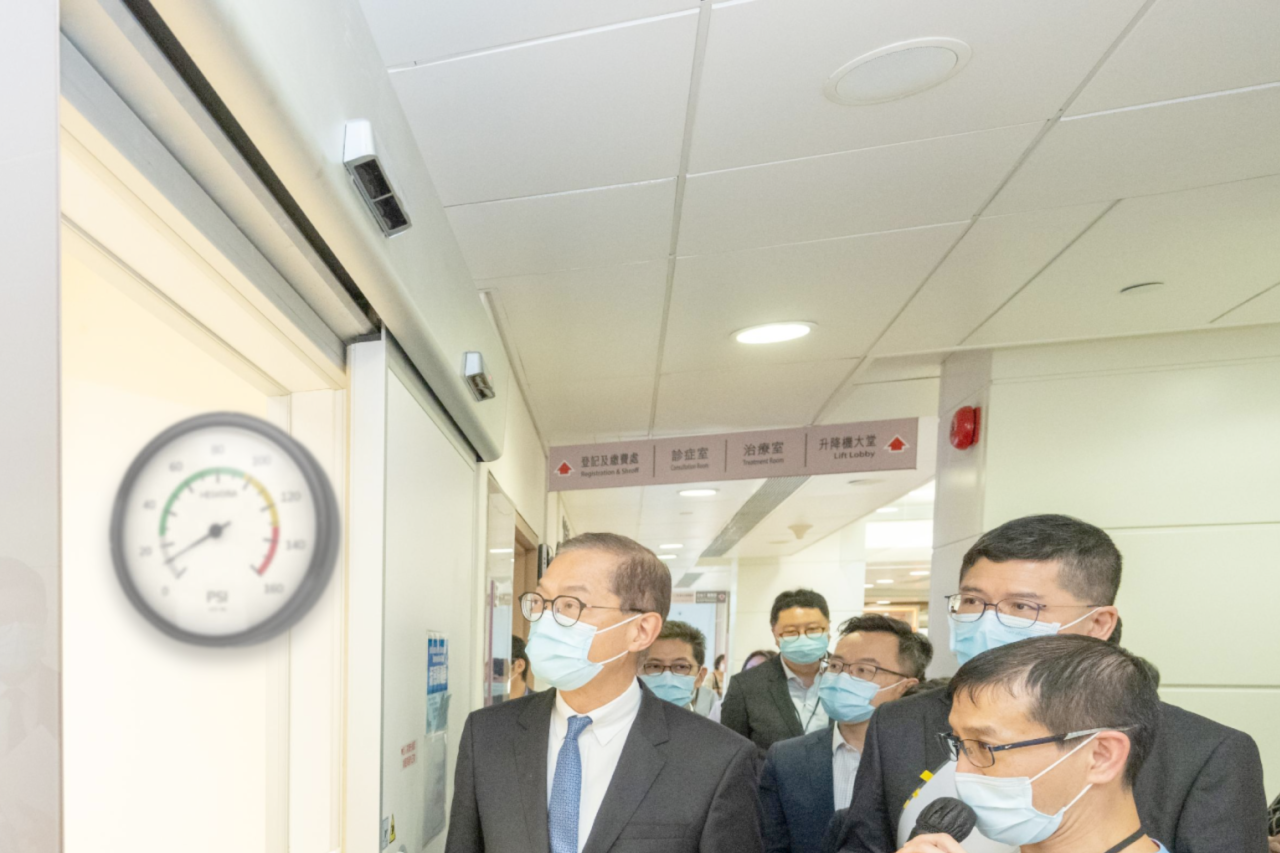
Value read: 10 psi
